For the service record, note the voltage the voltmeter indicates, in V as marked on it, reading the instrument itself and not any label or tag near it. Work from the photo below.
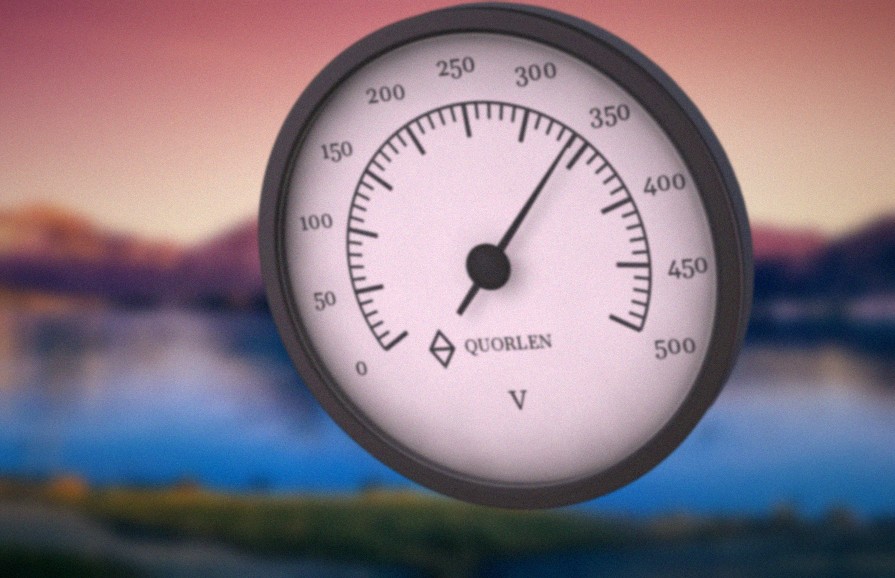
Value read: 340 V
